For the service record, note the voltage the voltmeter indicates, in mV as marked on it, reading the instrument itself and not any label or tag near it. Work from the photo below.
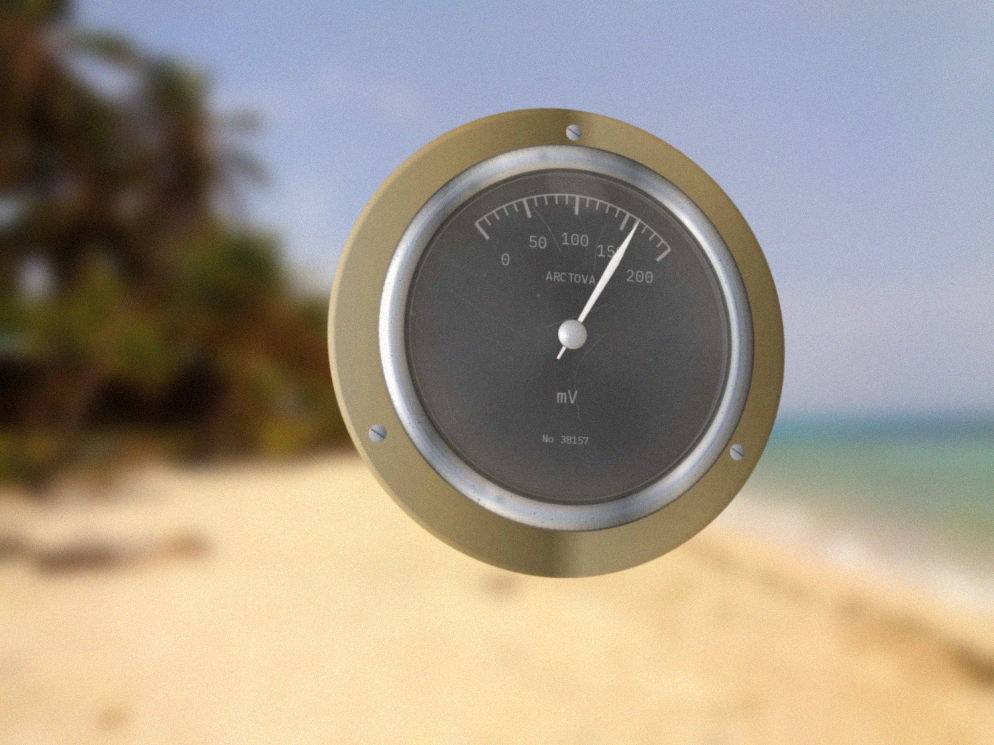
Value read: 160 mV
